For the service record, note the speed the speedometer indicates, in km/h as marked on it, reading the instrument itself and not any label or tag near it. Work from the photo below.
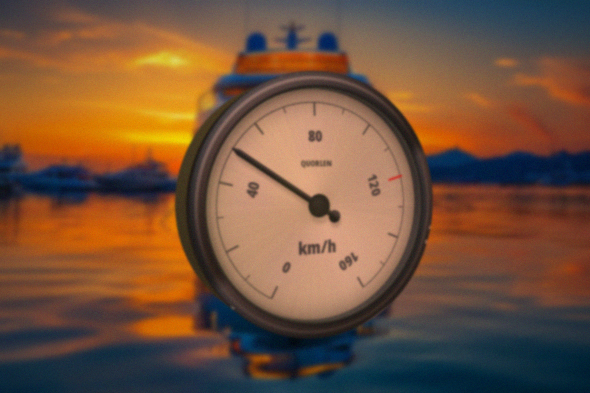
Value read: 50 km/h
